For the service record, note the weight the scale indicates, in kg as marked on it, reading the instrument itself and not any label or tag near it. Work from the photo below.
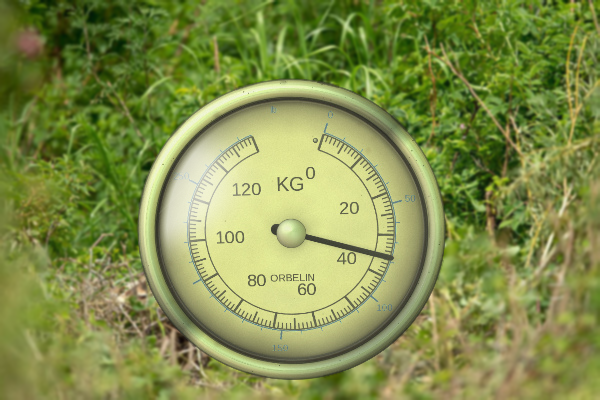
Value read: 35 kg
